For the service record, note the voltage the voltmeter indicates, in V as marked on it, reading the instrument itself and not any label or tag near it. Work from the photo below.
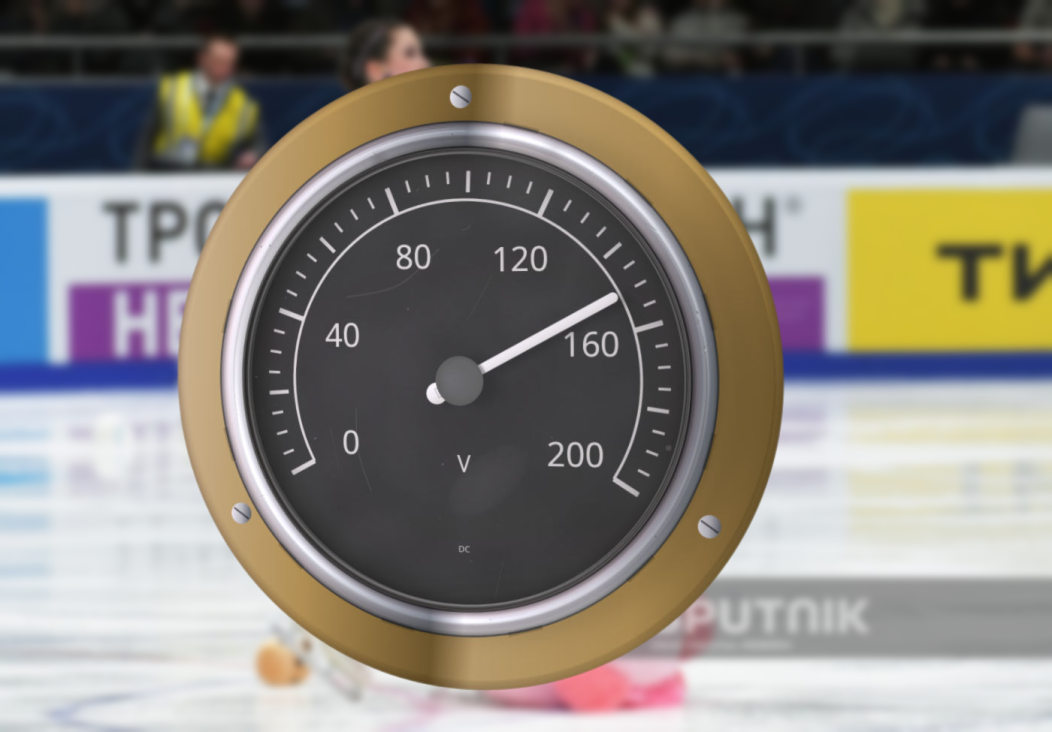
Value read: 150 V
